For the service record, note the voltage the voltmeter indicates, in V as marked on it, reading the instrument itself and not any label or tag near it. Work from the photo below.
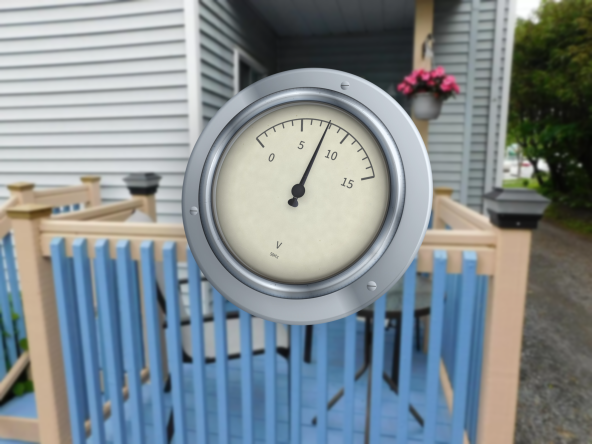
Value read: 8 V
